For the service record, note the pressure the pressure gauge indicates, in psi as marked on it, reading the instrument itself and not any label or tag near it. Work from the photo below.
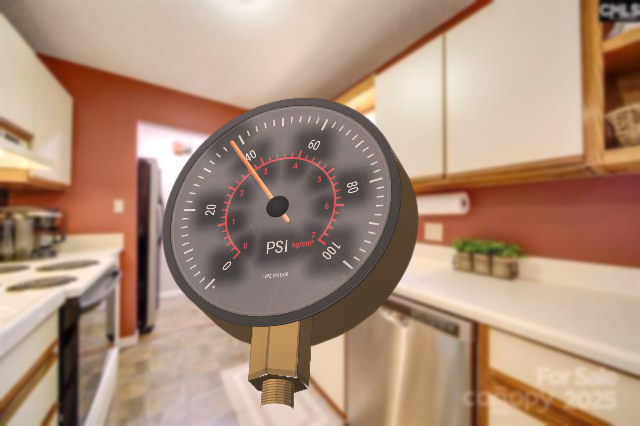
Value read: 38 psi
